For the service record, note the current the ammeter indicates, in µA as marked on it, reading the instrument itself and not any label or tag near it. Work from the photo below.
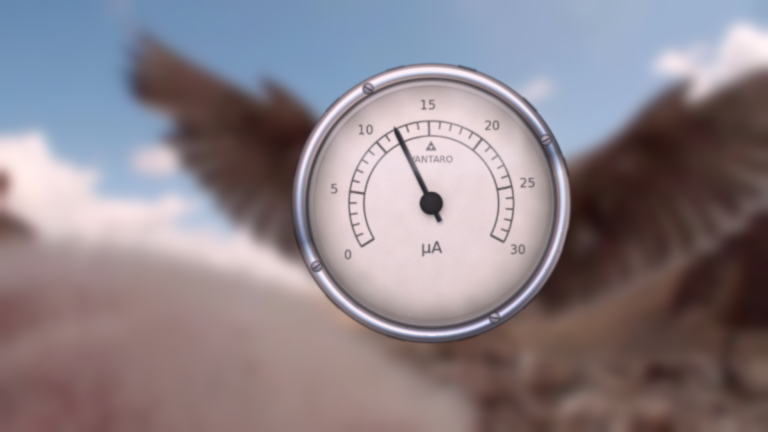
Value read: 12 µA
